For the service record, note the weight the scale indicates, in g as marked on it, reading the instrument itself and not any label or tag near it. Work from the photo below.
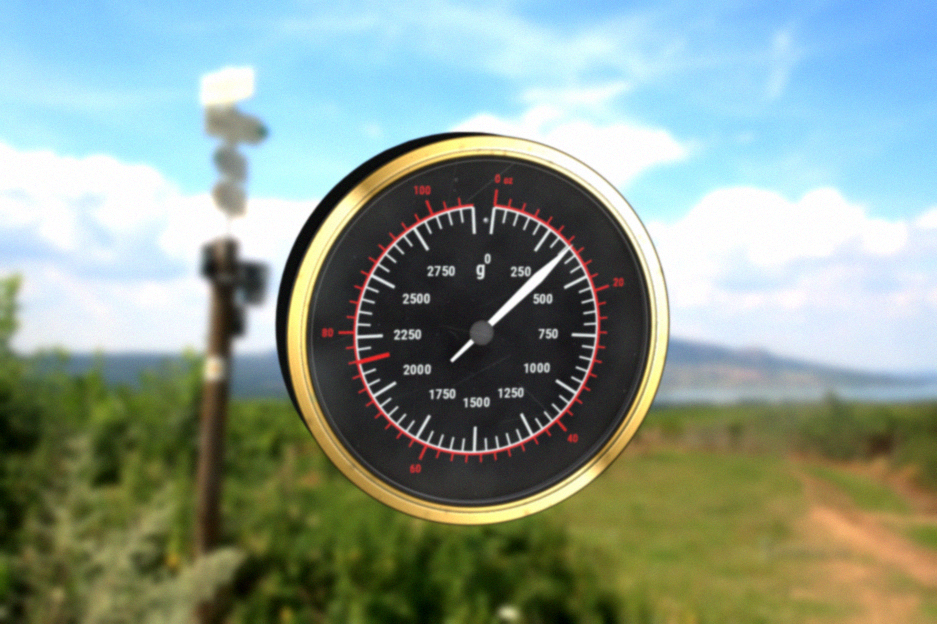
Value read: 350 g
